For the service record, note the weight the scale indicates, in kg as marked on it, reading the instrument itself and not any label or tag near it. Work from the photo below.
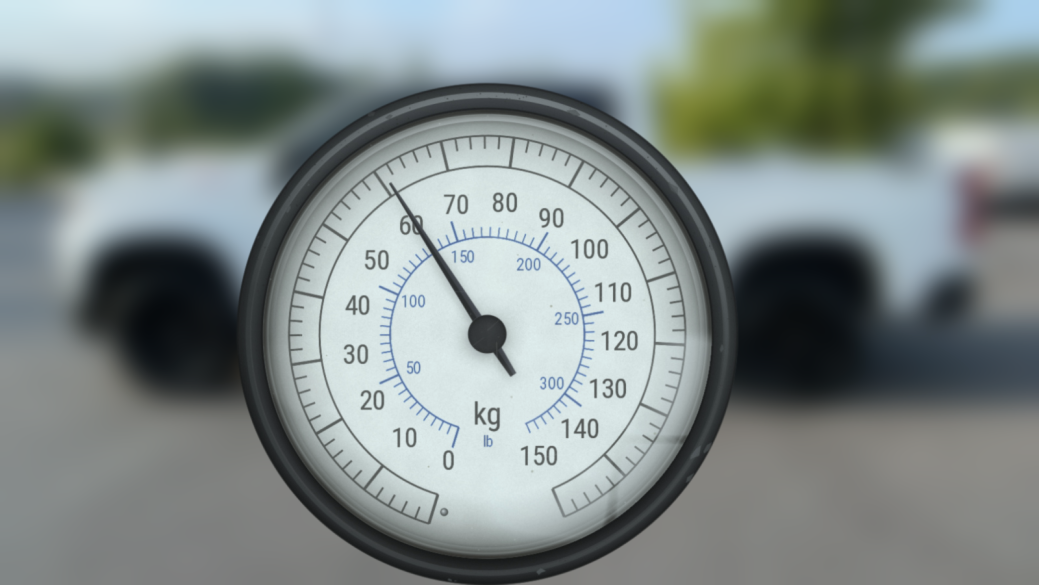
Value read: 61 kg
